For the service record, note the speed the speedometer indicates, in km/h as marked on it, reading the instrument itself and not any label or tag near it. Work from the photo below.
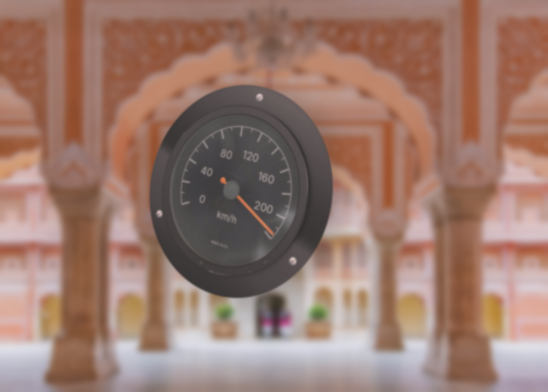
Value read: 215 km/h
